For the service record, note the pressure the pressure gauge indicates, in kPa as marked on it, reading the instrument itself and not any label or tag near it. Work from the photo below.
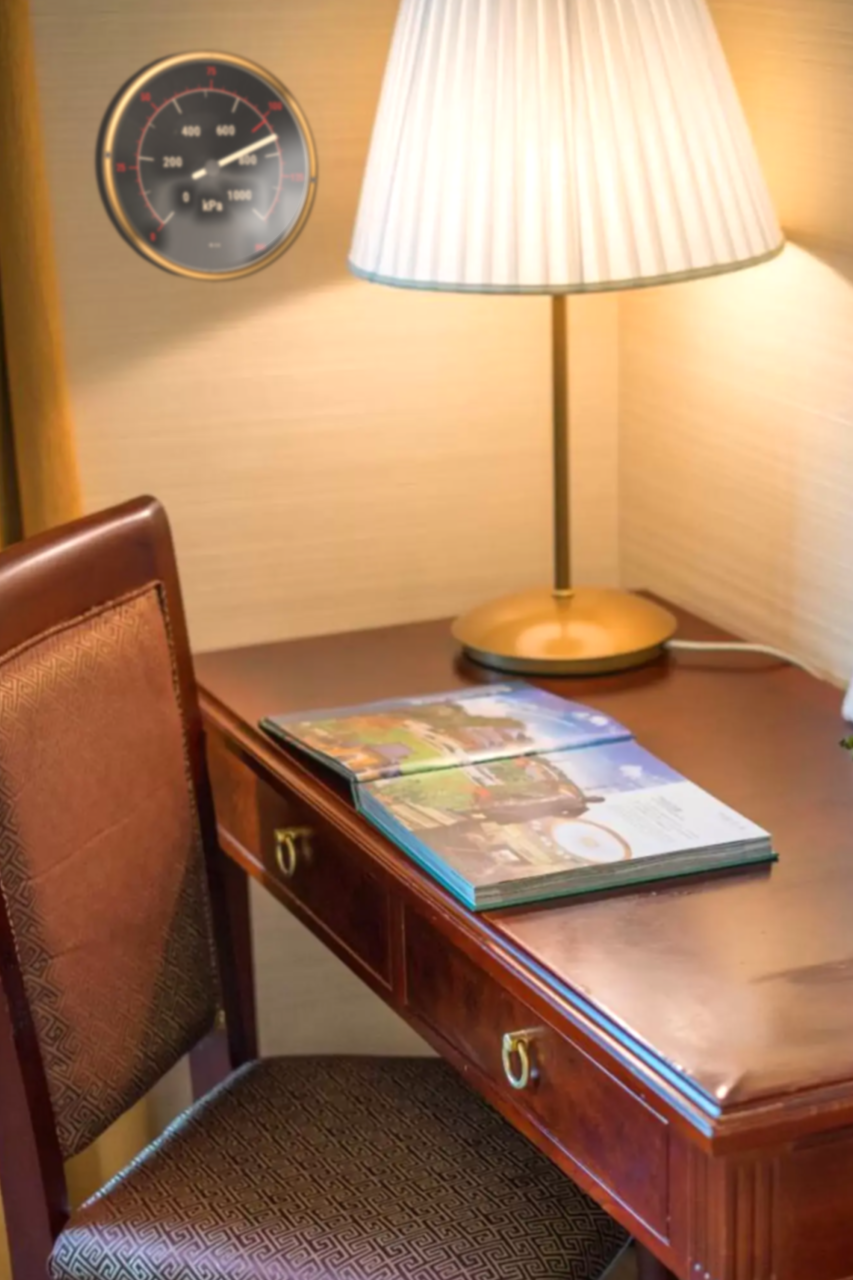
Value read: 750 kPa
